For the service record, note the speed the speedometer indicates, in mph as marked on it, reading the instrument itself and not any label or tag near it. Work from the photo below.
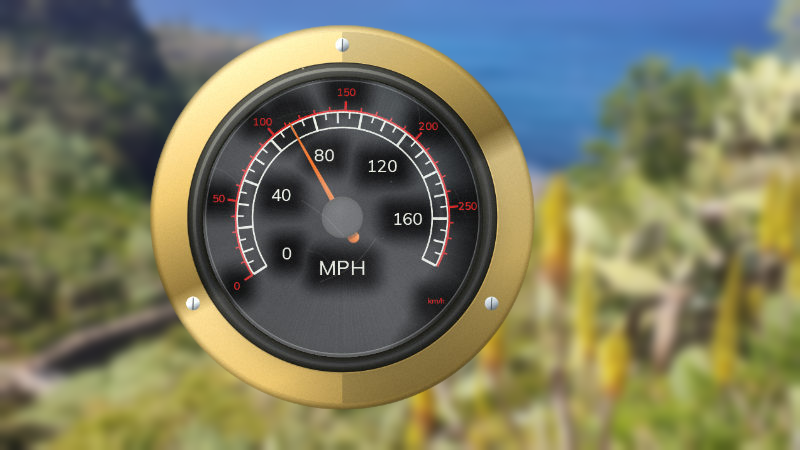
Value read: 70 mph
